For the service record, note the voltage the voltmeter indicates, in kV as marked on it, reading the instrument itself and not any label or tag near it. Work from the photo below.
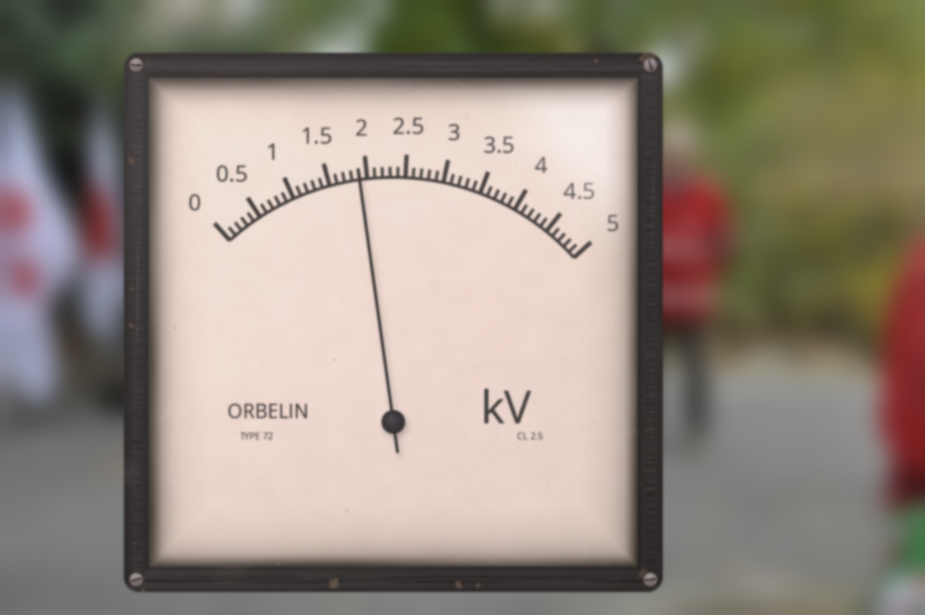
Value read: 1.9 kV
